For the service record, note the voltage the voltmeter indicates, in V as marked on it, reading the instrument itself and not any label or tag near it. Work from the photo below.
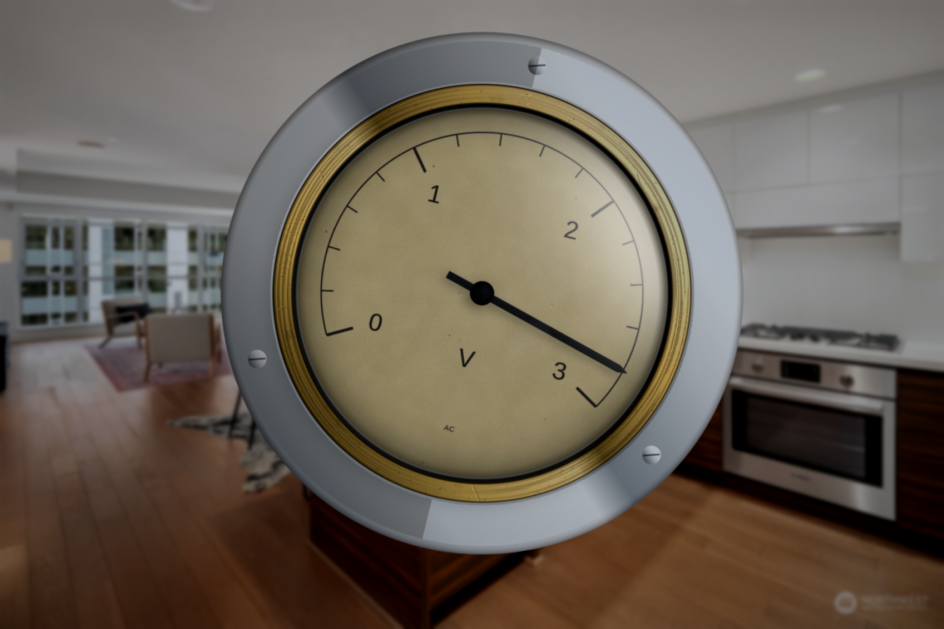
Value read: 2.8 V
